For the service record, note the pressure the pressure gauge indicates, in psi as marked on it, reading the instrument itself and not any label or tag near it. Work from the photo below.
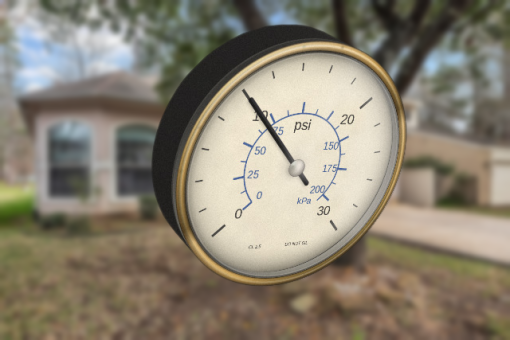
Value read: 10 psi
